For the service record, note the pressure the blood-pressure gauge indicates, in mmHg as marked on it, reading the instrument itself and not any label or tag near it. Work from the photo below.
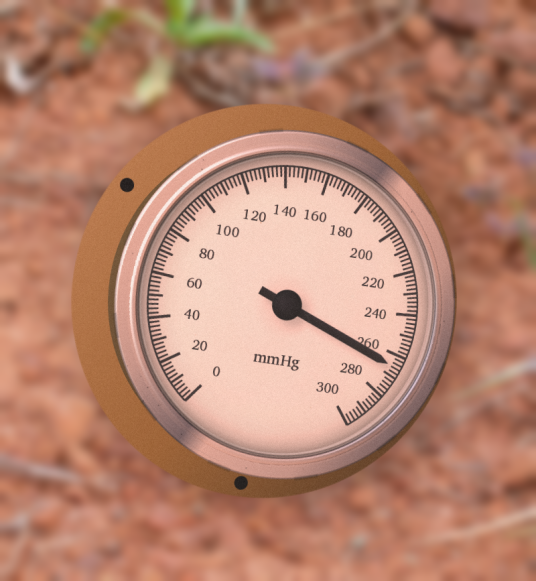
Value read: 266 mmHg
